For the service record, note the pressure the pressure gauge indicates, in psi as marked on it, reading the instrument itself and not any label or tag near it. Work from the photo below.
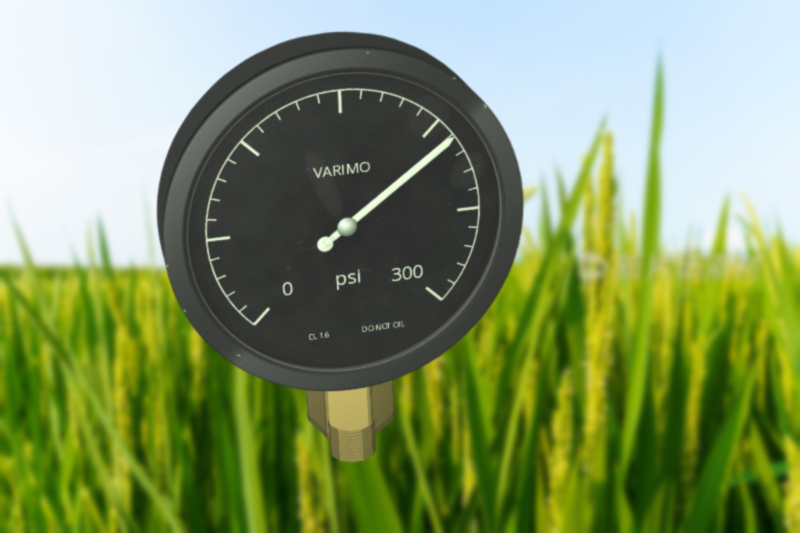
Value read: 210 psi
